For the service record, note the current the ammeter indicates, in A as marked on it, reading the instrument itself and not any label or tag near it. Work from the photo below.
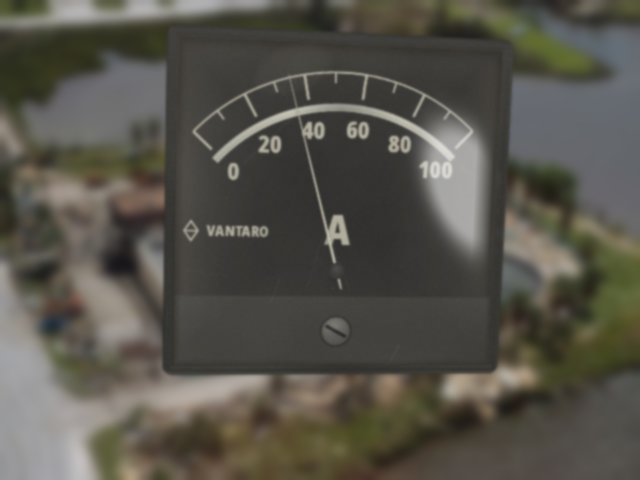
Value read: 35 A
